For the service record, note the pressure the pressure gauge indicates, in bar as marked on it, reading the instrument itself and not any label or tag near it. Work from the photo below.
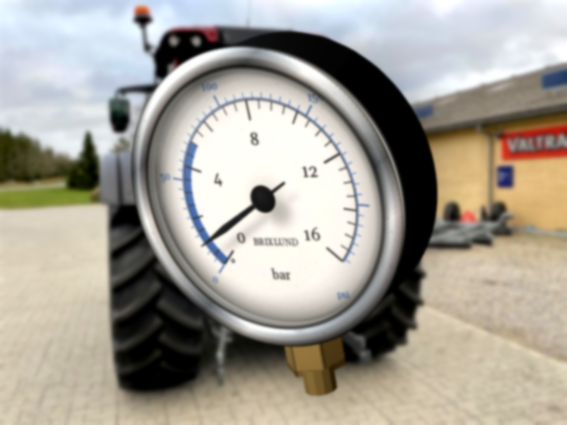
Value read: 1 bar
